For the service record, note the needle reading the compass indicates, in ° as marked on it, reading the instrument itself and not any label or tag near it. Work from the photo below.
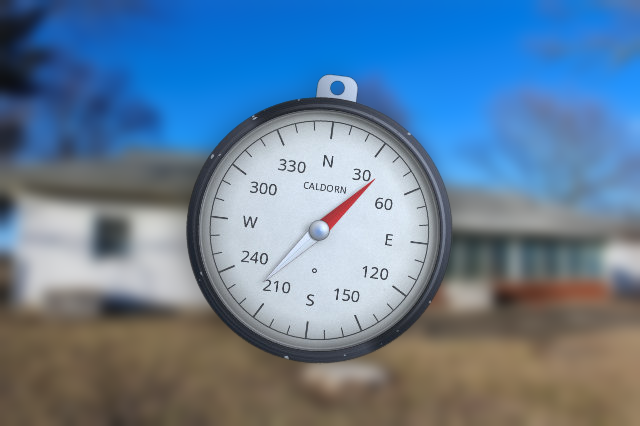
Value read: 40 °
